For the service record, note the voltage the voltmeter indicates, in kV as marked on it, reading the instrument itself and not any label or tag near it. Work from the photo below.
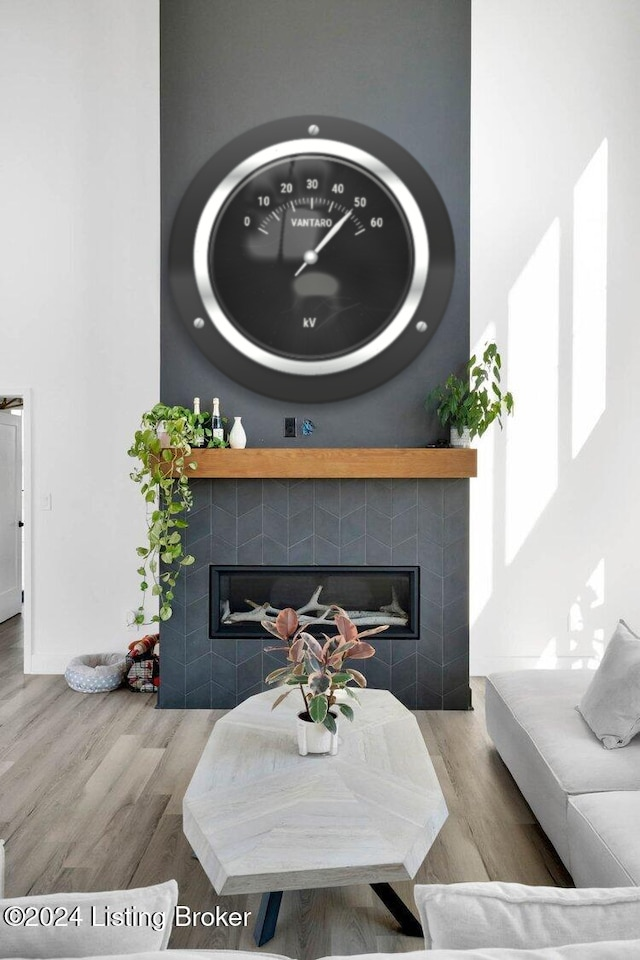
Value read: 50 kV
